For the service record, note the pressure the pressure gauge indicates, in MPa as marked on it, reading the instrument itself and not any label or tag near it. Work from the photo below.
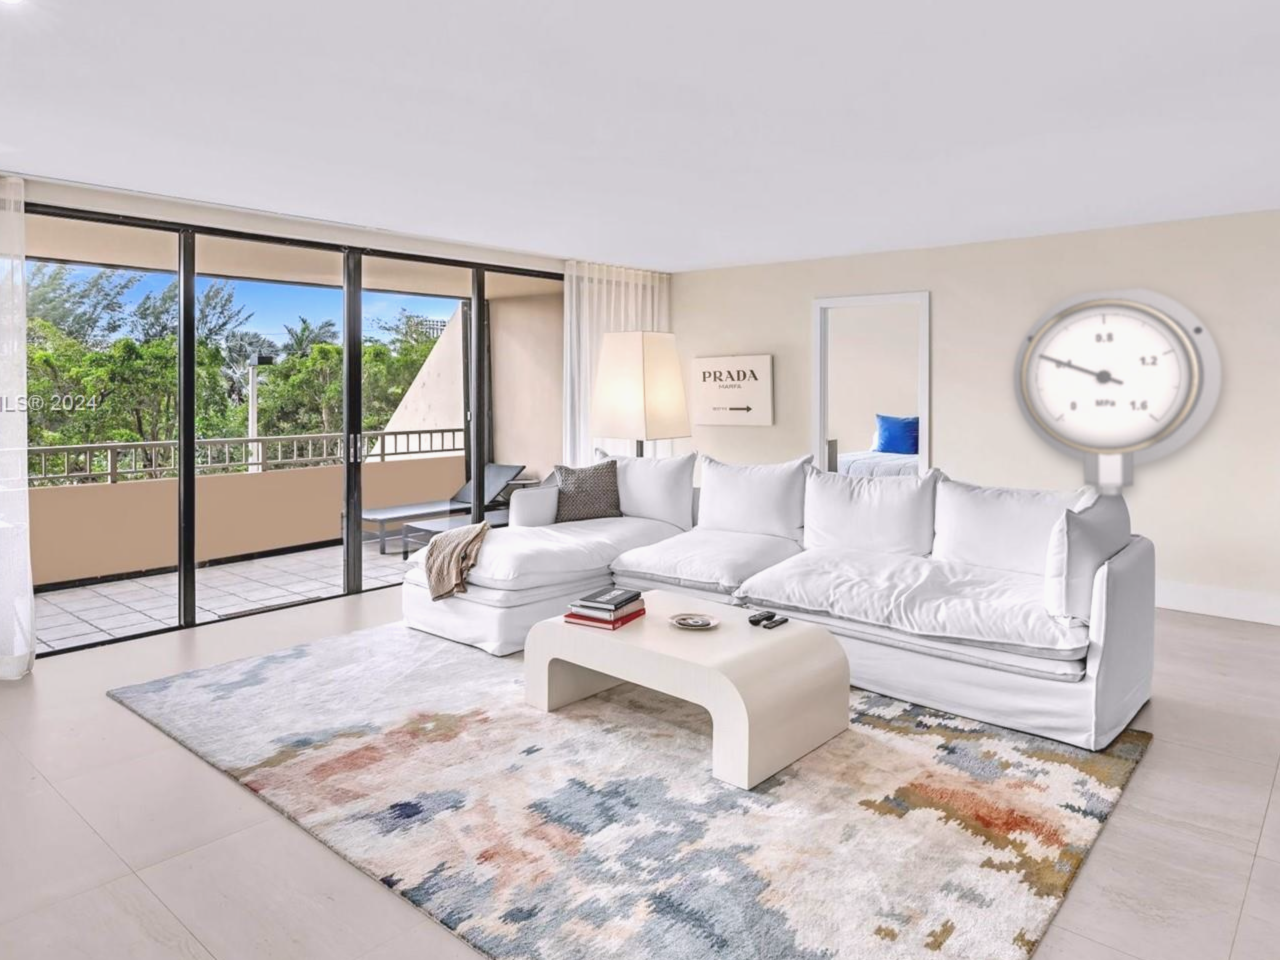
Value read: 0.4 MPa
